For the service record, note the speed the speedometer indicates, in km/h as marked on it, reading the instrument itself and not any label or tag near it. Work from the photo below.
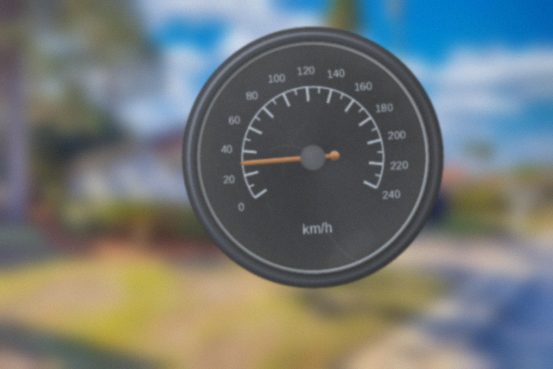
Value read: 30 km/h
